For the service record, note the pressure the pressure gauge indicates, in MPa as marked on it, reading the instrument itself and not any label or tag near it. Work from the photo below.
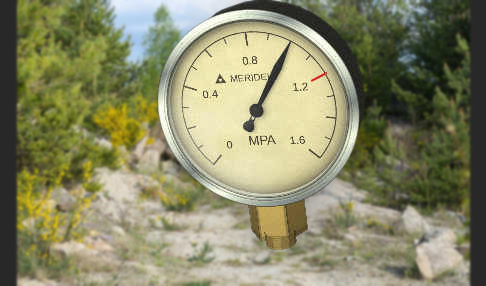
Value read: 1 MPa
